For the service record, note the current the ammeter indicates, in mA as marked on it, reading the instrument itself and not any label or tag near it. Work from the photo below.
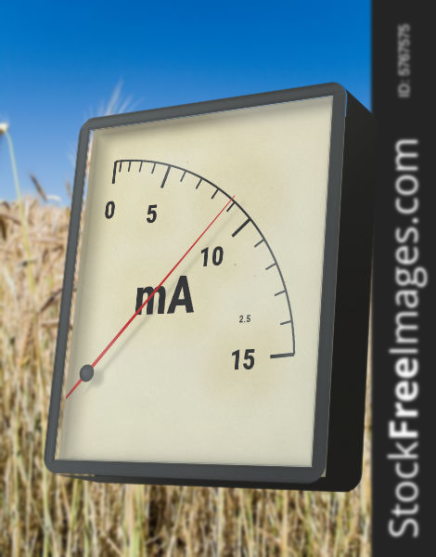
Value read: 9 mA
